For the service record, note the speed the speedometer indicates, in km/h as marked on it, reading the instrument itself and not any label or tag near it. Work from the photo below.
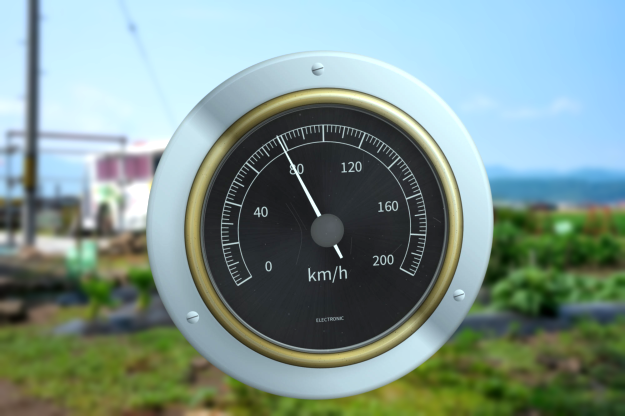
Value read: 78 km/h
